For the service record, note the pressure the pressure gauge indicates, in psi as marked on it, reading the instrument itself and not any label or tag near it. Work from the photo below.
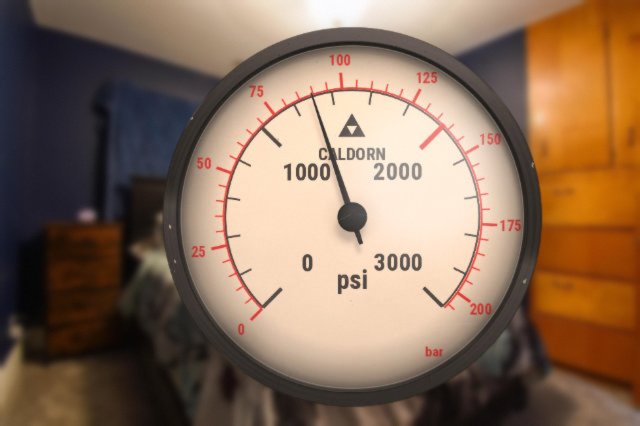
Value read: 1300 psi
